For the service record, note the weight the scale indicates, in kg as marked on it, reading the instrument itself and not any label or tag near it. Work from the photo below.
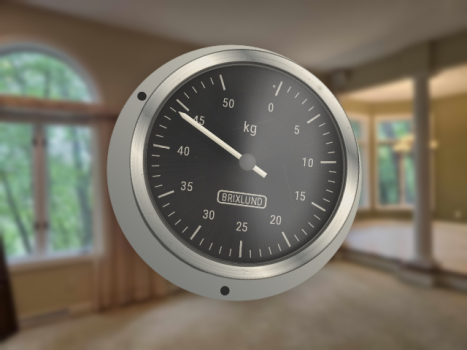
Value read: 44 kg
